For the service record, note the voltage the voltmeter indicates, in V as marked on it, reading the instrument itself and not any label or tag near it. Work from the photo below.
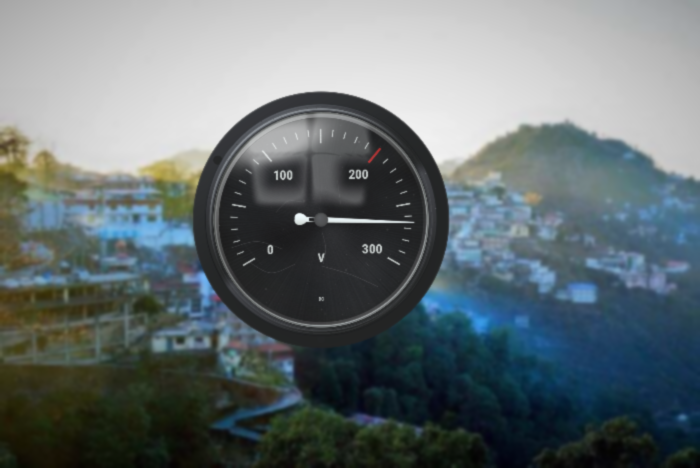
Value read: 265 V
